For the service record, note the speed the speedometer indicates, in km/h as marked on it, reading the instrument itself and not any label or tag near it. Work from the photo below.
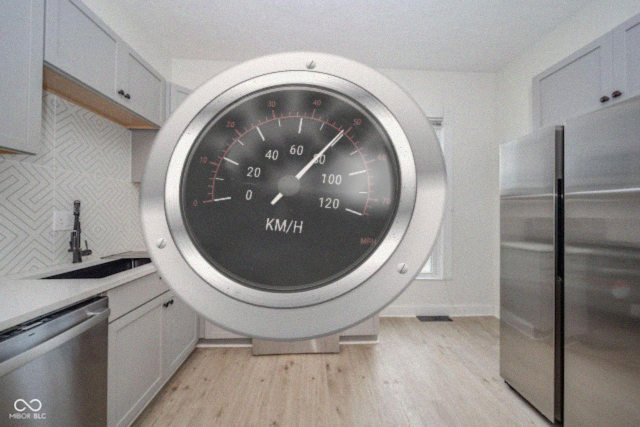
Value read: 80 km/h
